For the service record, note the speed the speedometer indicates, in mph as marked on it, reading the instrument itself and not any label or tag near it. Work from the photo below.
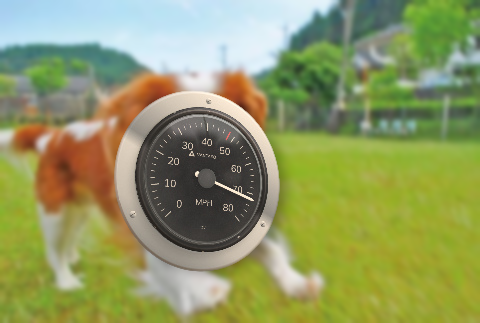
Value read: 72 mph
